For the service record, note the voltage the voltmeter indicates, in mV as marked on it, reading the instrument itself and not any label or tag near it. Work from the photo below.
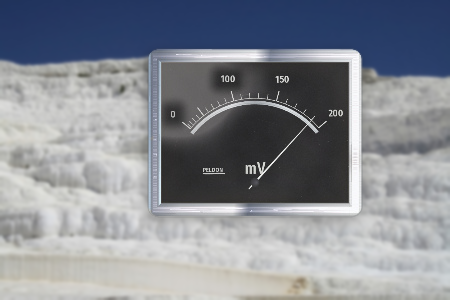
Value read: 190 mV
